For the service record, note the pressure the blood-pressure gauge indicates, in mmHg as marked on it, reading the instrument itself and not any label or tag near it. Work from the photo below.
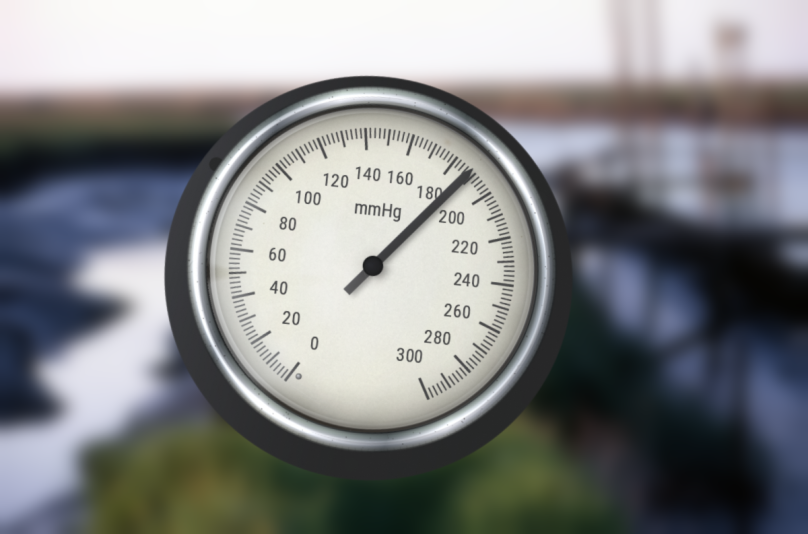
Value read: 188 mmHg
